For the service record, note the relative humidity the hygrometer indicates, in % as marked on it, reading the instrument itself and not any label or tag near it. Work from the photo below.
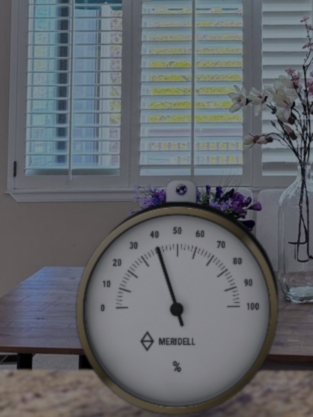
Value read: 40 %
